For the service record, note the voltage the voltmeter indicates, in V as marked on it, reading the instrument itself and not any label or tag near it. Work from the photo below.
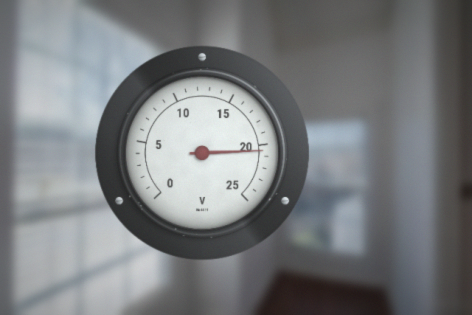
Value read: 20.5 V
